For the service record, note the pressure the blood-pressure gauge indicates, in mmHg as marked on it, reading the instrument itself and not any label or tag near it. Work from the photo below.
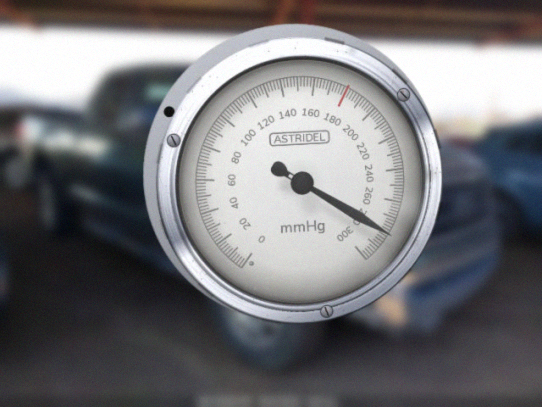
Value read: 280 mmHg
